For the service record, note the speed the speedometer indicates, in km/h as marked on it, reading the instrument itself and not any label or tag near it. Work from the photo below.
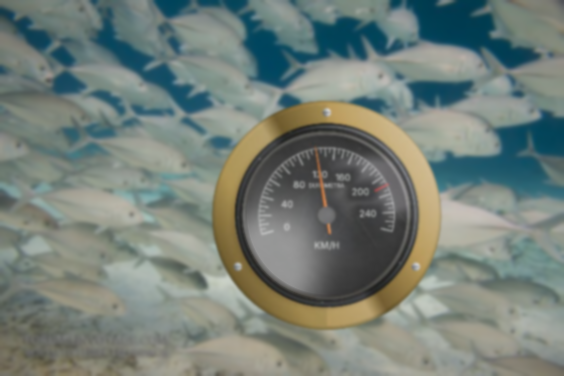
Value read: 120 km/h
